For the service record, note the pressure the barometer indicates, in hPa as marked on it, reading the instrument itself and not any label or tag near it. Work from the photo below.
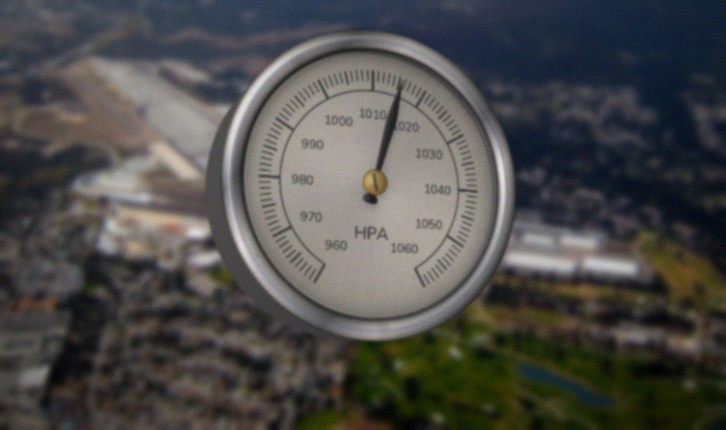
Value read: 1015 hPa
